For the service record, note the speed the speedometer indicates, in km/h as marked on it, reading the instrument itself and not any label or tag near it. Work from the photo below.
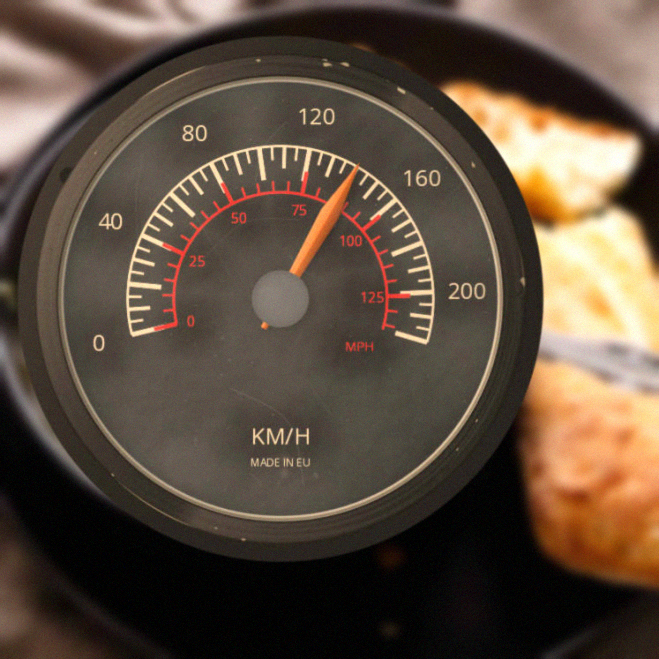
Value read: 140 km/h
